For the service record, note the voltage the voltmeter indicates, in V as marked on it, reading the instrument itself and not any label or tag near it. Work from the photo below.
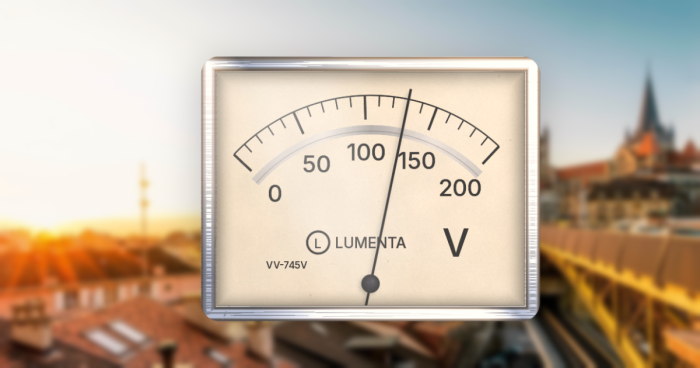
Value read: 130 V
